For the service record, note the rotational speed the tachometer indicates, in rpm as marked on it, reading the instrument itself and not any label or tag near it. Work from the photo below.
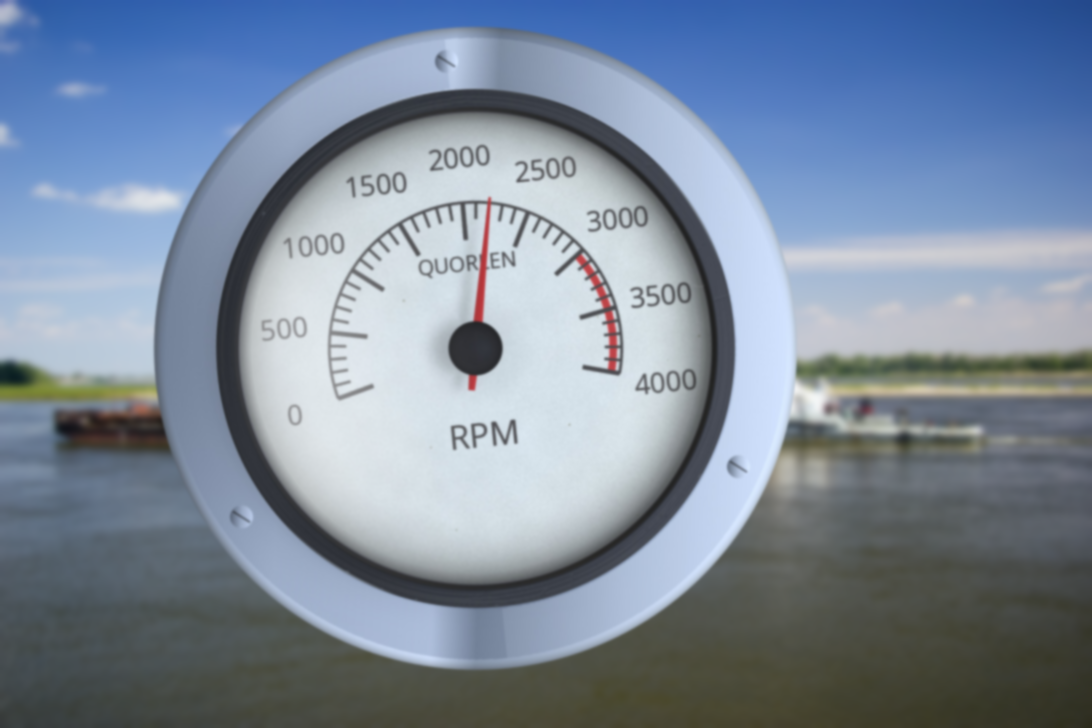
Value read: 2200 rpm
